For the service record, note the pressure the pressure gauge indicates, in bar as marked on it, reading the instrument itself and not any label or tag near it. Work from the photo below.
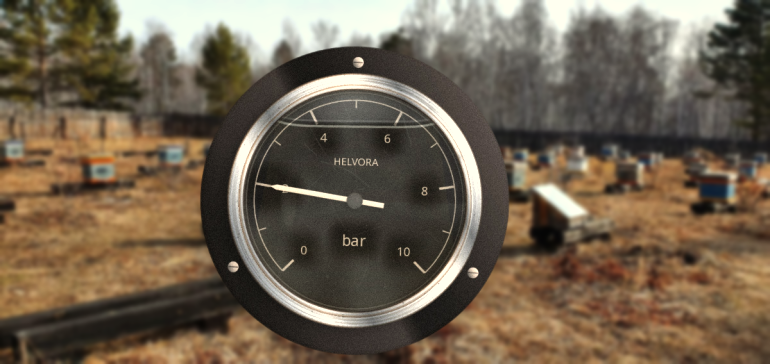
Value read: 2 bar
